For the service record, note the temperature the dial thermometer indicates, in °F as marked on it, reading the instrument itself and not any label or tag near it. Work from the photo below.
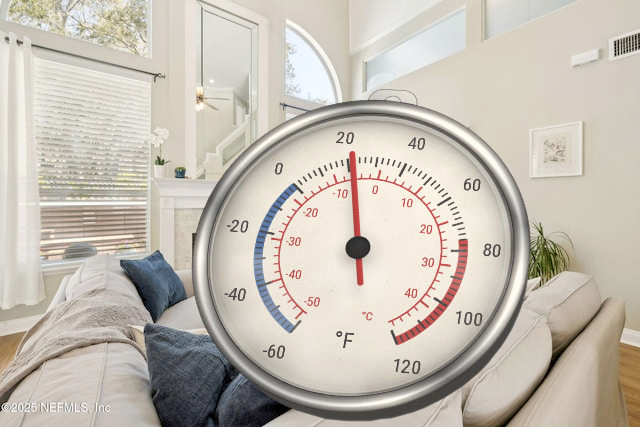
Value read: 22 °F
